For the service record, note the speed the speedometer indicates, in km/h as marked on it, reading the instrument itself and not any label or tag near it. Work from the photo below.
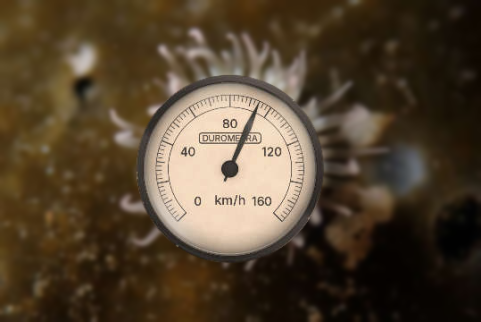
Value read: 94 km/h
